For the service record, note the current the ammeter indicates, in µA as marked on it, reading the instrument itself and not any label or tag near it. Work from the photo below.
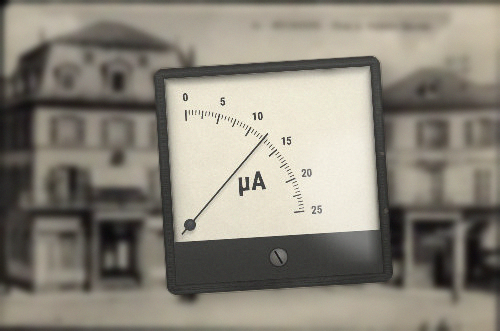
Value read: 12.5 µA
